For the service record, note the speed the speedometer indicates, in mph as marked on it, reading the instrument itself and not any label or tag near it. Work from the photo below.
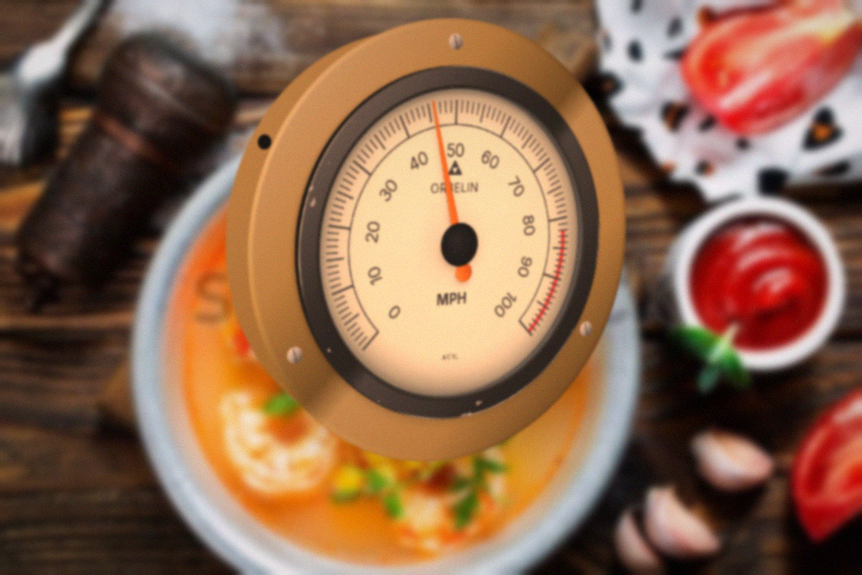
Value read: 45 mph
